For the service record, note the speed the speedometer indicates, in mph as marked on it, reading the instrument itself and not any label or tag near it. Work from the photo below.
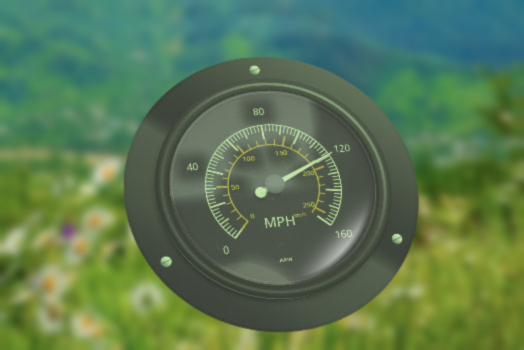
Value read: 120 mph
